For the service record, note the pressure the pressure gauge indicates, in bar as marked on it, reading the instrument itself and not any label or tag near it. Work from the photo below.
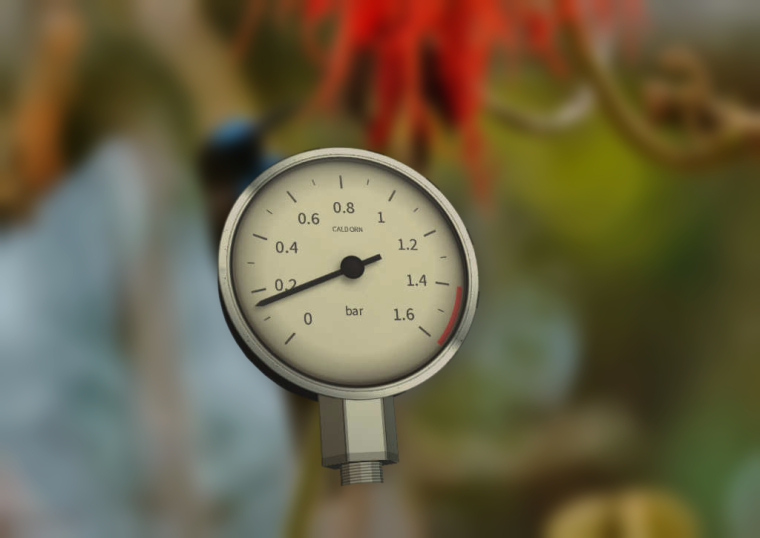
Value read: 0.15 bar
